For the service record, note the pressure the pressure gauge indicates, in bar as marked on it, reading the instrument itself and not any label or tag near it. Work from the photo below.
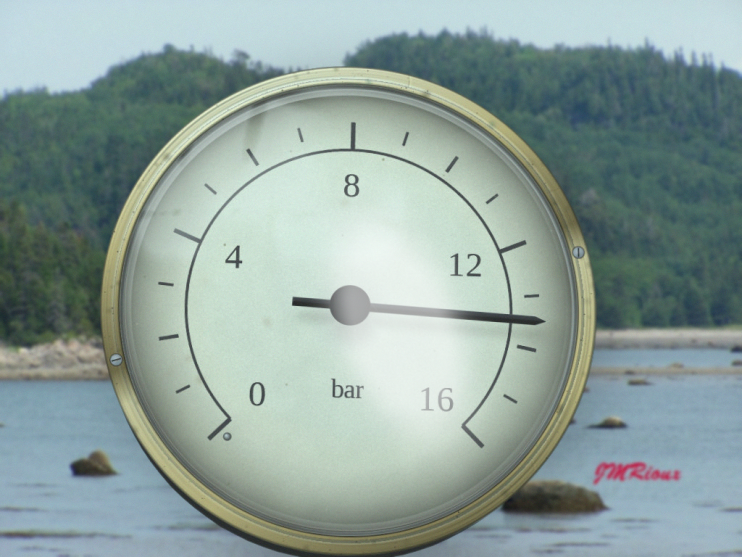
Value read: 13.5 bar
